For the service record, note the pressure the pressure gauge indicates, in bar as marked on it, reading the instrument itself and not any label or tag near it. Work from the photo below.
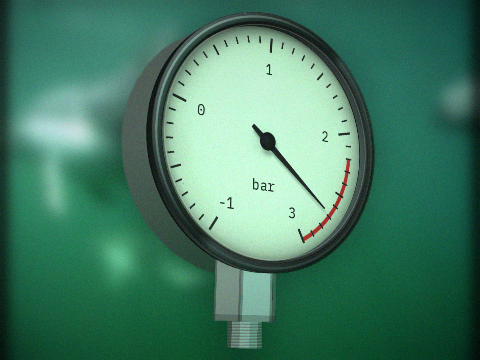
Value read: 2.7 bar
